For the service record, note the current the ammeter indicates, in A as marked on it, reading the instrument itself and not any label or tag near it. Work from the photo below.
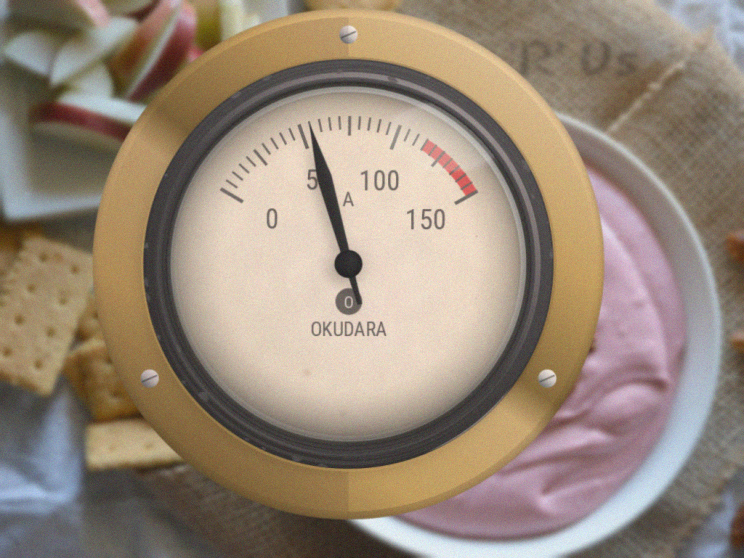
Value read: 55 A
